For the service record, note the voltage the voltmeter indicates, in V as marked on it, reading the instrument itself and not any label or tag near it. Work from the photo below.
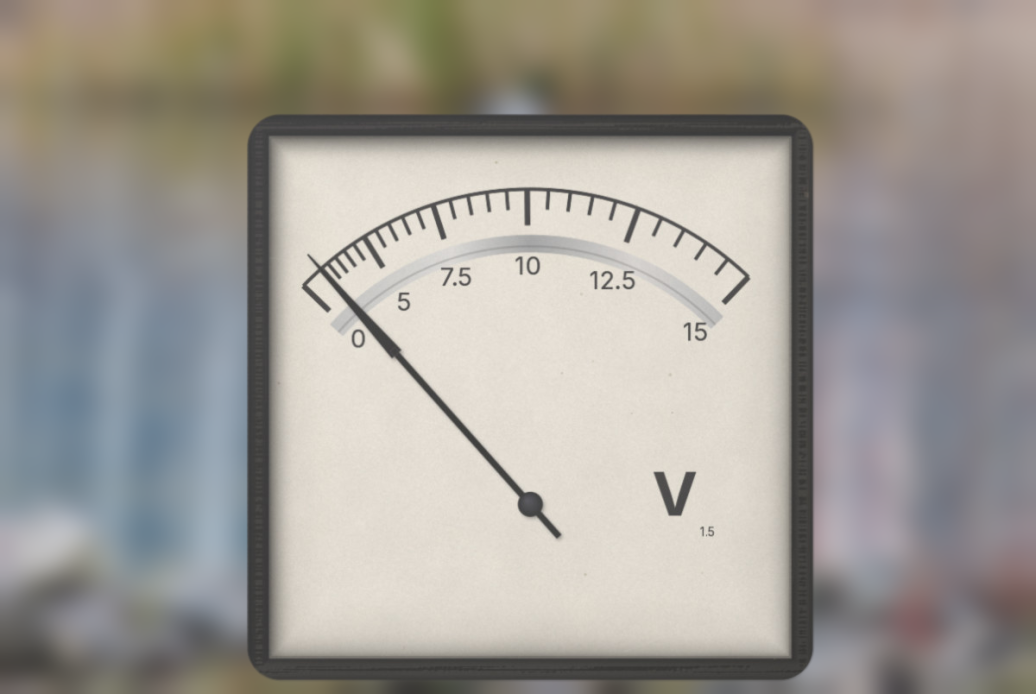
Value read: 2.5 V
